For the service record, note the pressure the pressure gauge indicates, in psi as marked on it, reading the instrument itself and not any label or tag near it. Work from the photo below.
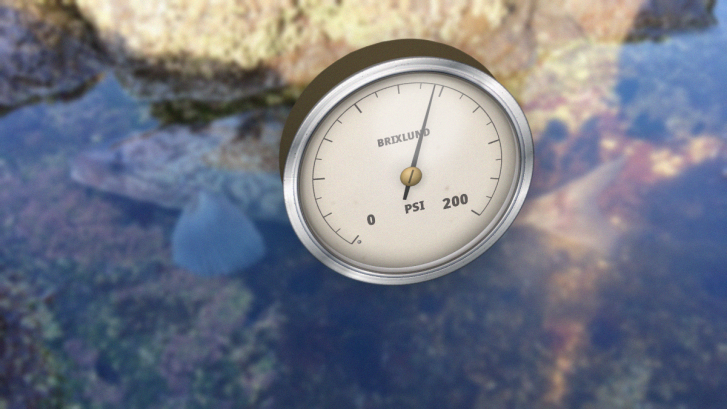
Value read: 115 psi
